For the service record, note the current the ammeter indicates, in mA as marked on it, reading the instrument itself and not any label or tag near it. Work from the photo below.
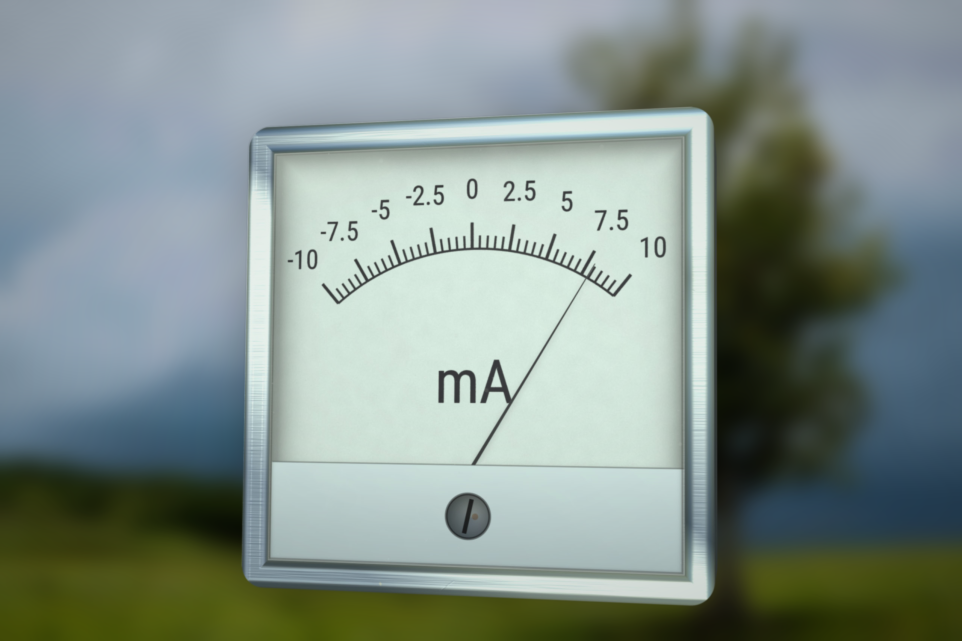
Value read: 8 mA
